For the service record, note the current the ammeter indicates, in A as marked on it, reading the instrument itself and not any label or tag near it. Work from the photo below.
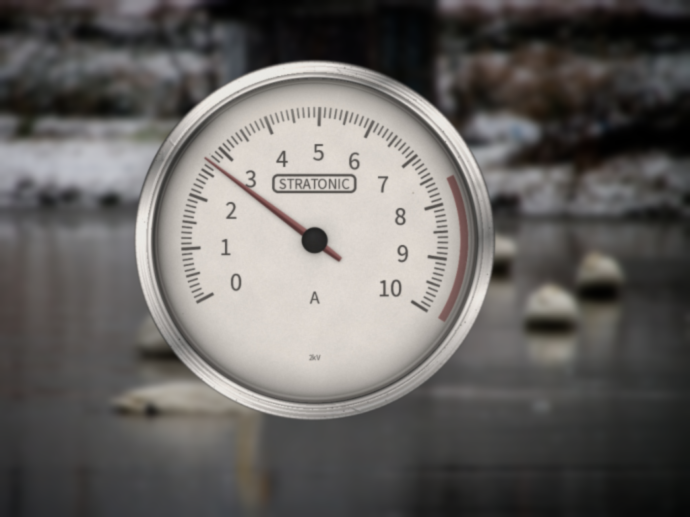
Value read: 2.7 A
